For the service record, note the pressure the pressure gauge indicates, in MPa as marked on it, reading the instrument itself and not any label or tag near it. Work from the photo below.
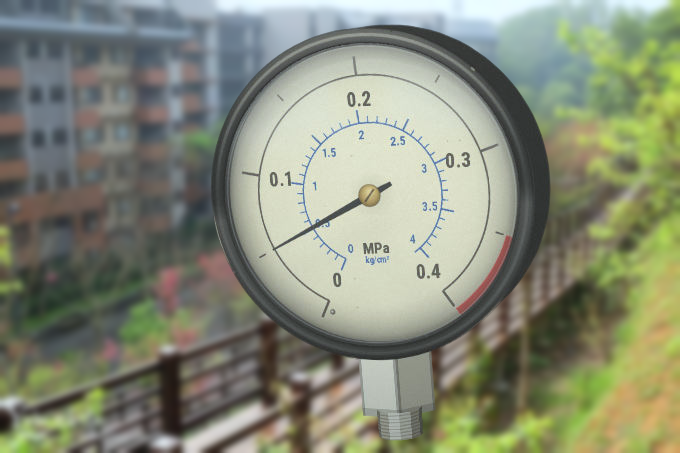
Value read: 0.05 MPa
